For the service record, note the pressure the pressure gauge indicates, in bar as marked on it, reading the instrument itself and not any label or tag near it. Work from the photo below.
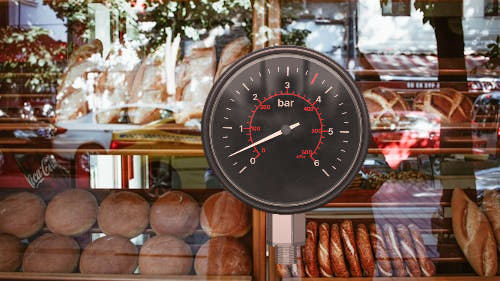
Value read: 0.4 bar
